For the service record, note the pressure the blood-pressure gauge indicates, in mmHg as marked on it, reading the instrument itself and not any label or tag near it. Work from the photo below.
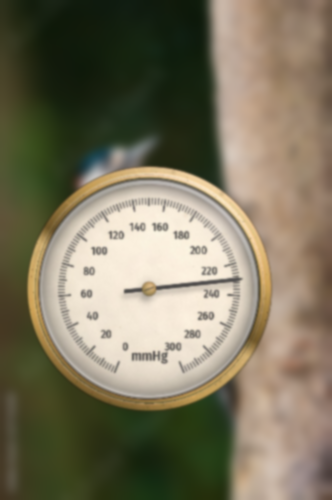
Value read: 230 mmHg
